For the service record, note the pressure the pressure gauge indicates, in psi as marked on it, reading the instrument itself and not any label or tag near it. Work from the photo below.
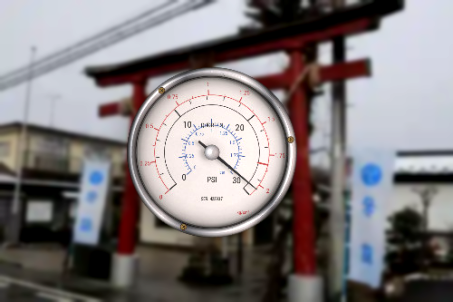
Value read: 29 psi
